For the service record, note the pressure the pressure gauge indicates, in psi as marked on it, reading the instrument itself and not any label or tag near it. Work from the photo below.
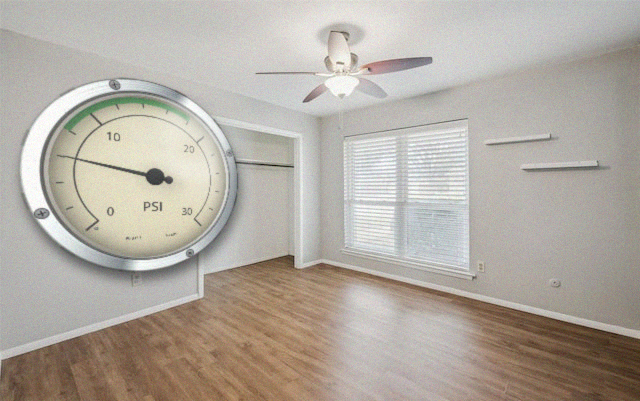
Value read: 6 psi
